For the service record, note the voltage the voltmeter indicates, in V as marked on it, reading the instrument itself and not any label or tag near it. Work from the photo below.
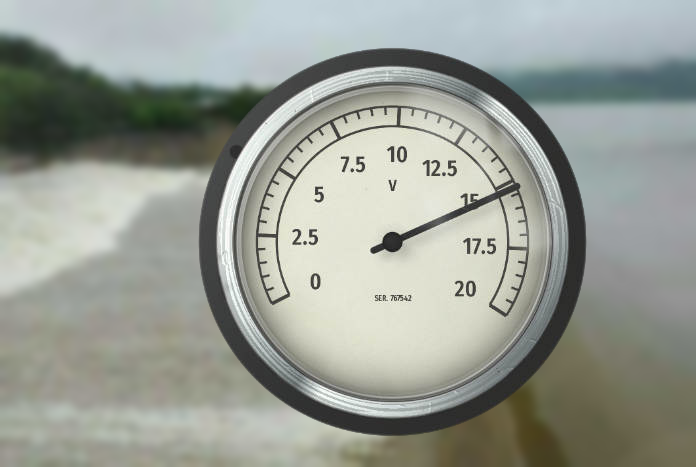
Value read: 15.25 V
